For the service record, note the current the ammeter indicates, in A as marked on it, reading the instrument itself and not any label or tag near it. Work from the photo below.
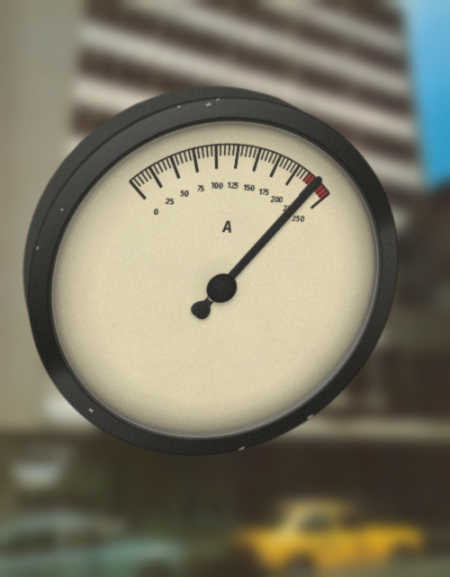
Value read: 225 A
